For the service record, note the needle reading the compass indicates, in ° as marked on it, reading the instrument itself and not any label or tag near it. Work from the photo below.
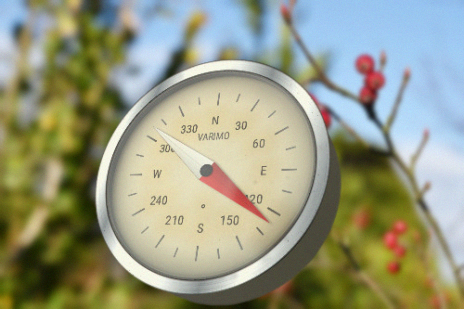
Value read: 127.5 °
